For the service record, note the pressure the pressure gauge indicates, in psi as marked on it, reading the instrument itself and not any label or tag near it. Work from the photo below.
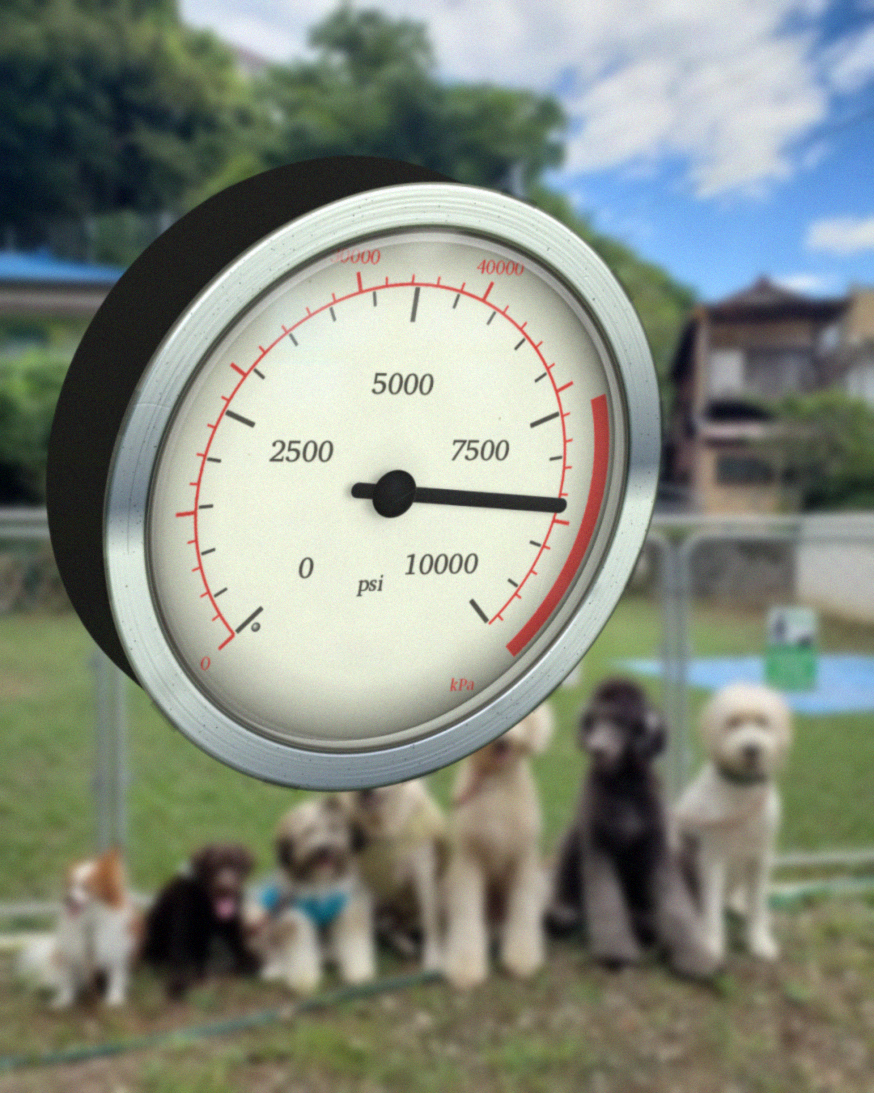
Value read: 8500 psi
